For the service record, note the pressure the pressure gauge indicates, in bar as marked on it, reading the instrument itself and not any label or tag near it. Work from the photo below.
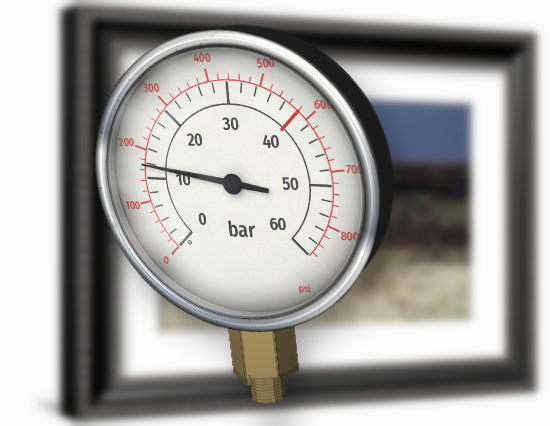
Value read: 12 bar
